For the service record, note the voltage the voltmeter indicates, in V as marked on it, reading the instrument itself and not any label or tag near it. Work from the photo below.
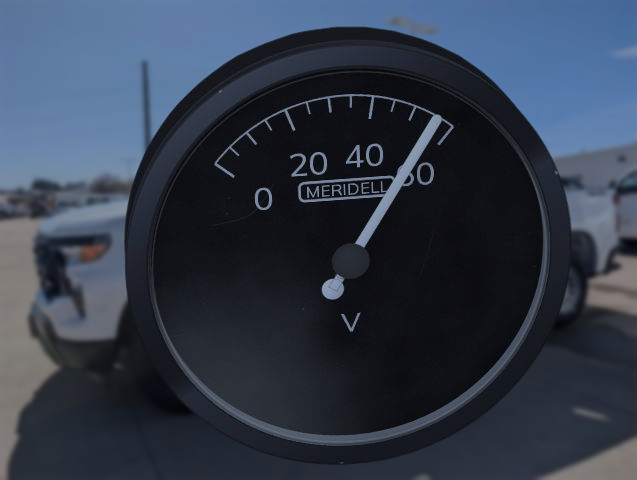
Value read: 55 V
